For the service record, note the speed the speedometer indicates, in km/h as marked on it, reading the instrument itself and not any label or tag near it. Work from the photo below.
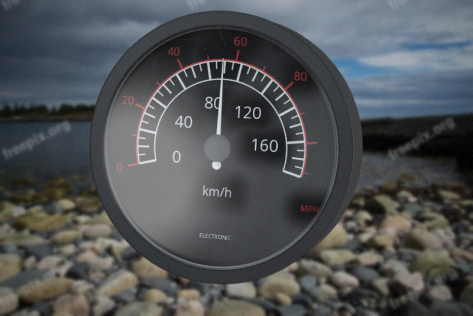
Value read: 90 km/h
